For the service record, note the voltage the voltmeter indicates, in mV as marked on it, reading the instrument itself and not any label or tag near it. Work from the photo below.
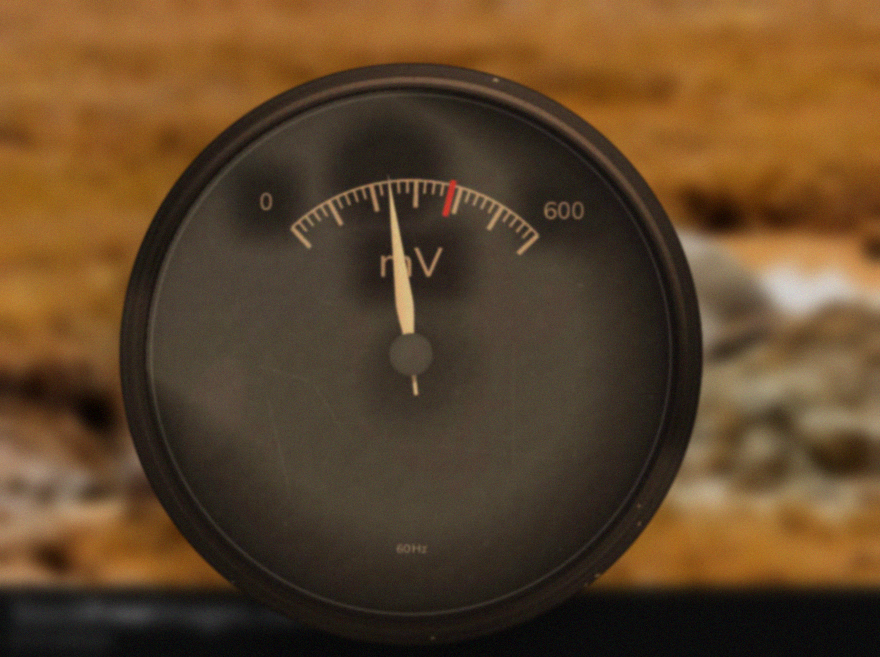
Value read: 240 mV
